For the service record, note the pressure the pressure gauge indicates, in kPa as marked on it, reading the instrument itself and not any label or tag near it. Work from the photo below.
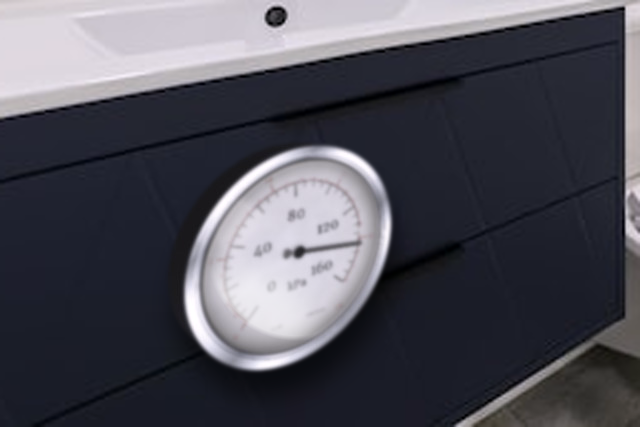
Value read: 140 kPa
